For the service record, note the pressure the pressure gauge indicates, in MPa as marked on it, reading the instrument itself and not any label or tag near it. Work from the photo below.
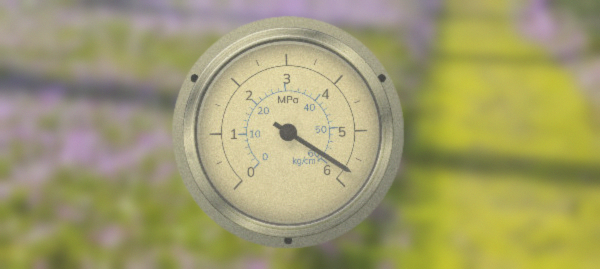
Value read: 5.75 MPa
